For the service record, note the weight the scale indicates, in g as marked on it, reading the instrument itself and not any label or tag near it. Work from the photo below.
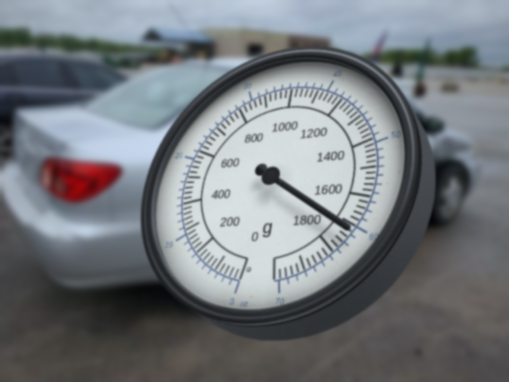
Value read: 1720 g
